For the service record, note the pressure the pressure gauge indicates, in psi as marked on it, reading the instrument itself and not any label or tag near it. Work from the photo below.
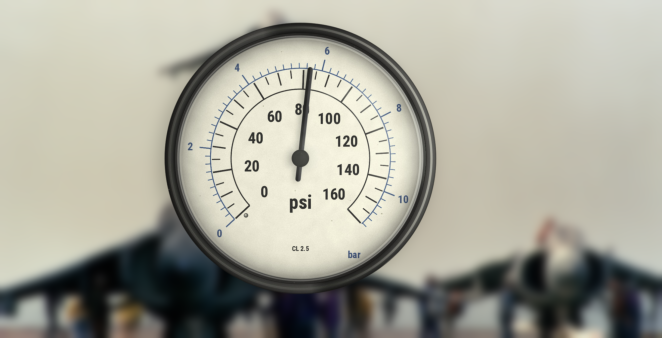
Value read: 82.5 psi
